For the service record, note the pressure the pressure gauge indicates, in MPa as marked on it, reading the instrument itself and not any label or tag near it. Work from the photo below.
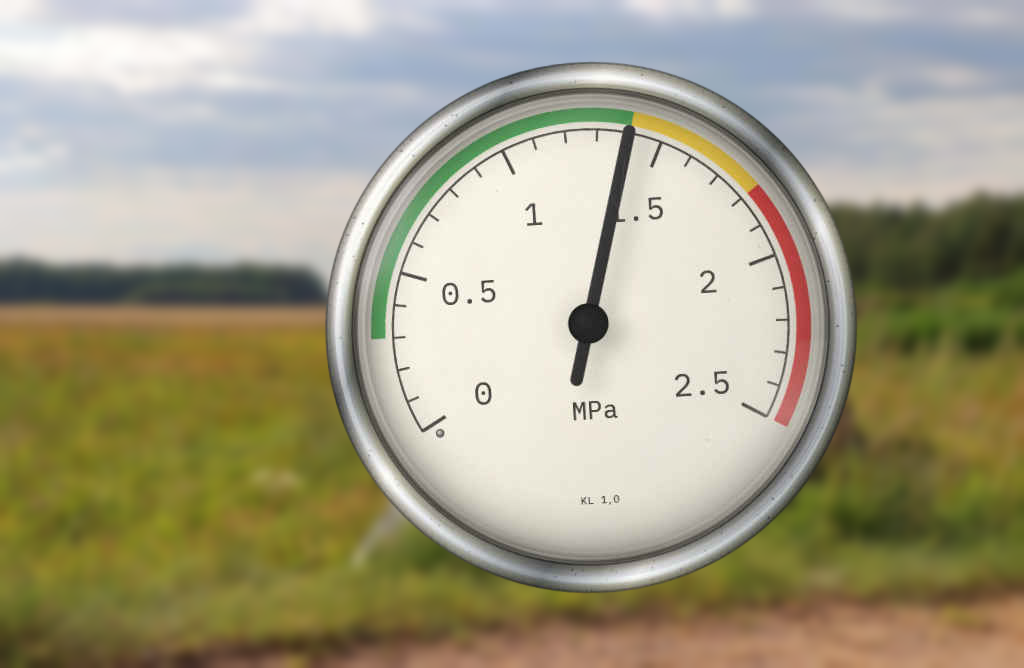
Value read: 1.4 MPa
